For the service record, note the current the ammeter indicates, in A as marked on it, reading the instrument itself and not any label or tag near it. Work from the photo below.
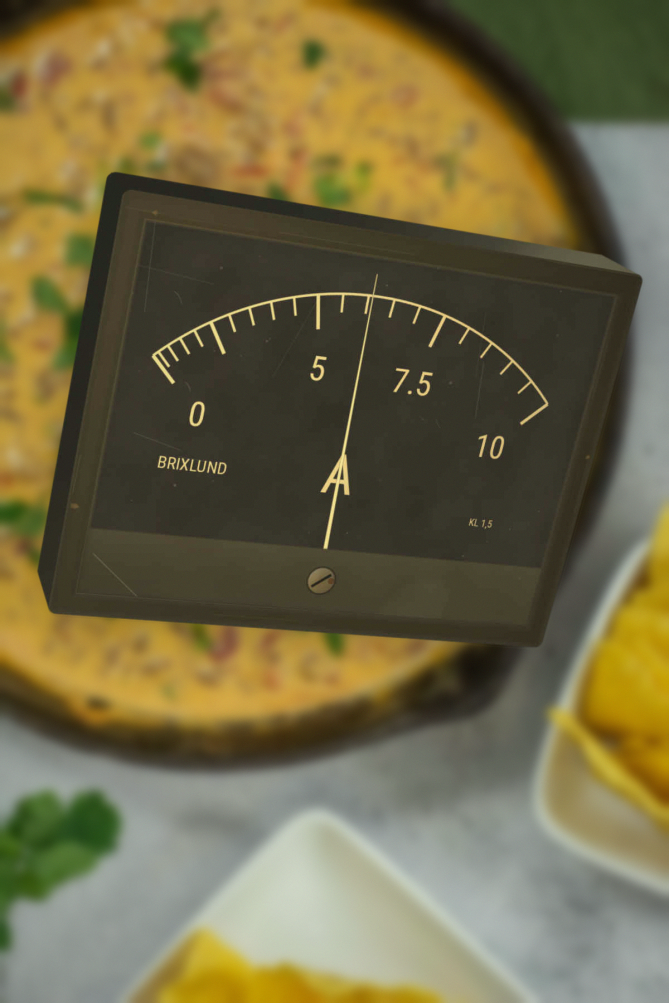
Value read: 6 A
